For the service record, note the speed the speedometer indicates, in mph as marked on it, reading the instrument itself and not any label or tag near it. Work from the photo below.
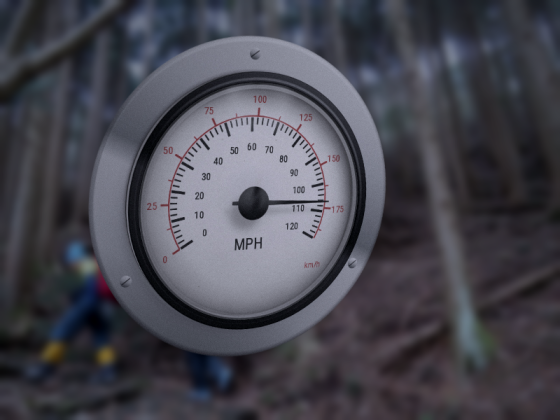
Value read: 106 mph
